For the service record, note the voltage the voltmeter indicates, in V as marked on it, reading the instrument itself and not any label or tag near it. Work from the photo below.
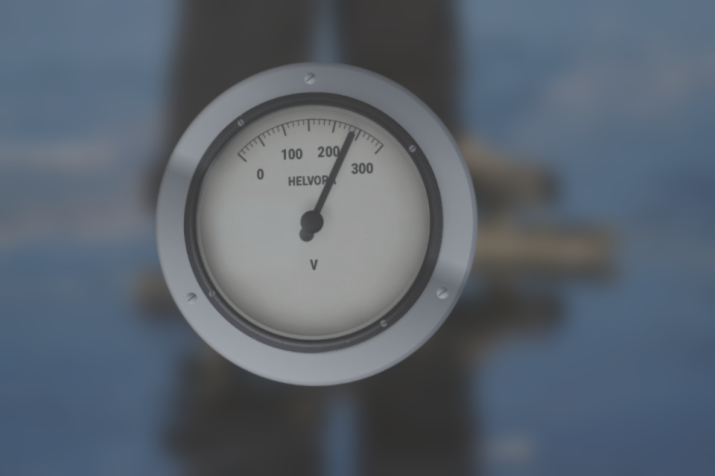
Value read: 240 V
